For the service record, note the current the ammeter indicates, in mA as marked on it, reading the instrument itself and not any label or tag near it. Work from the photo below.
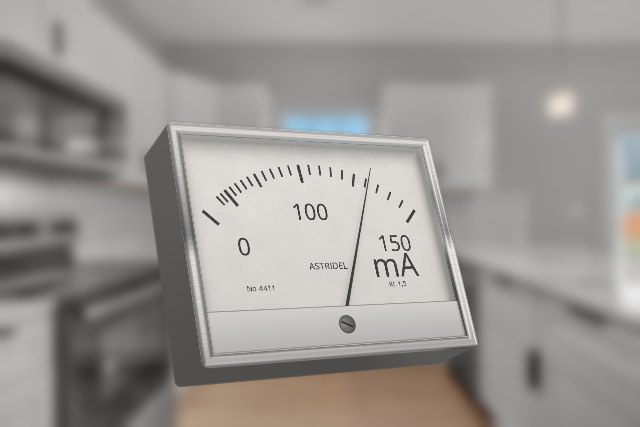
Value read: 130 mA
